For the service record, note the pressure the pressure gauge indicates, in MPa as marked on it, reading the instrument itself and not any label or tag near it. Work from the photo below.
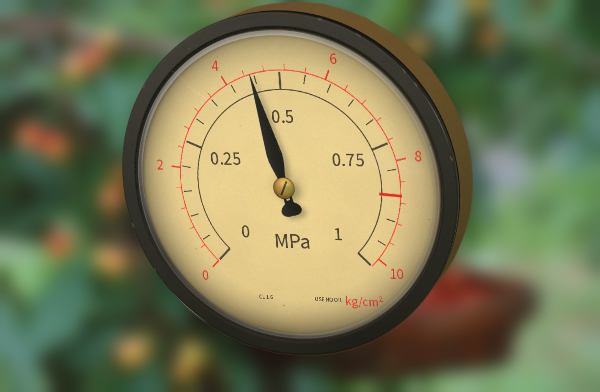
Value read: 0.45 MPa
